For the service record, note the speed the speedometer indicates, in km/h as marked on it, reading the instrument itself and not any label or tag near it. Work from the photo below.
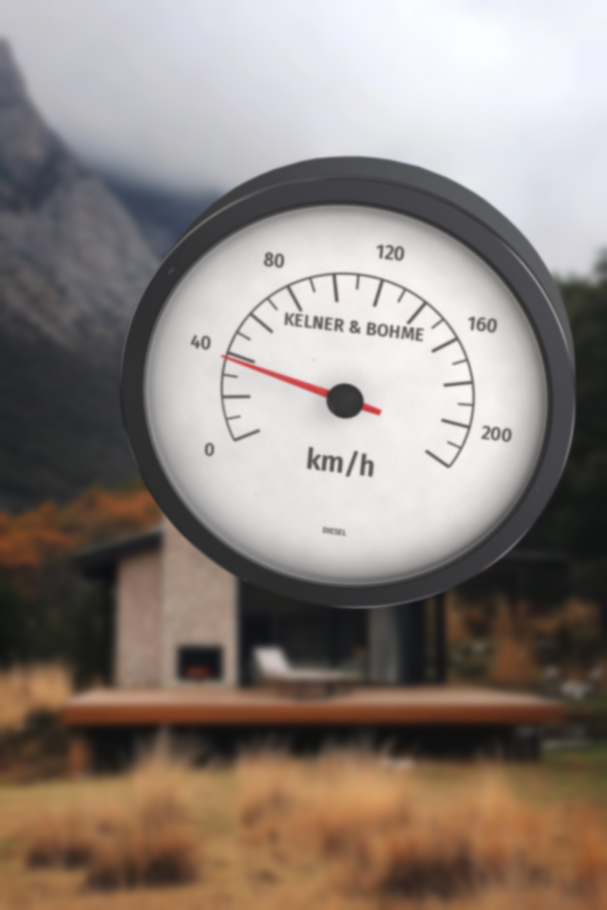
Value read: 40 km/h
